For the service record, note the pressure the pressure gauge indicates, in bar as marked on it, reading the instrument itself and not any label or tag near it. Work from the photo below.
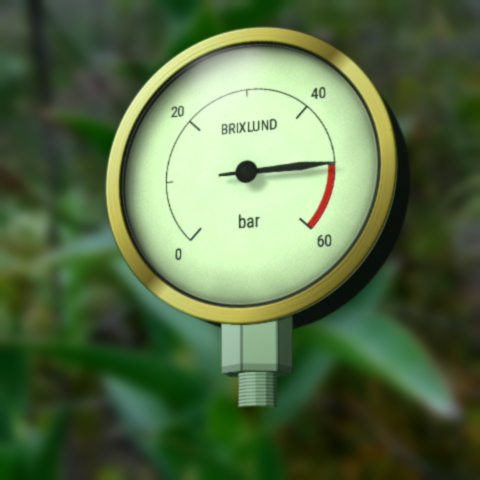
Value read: 50 bar
